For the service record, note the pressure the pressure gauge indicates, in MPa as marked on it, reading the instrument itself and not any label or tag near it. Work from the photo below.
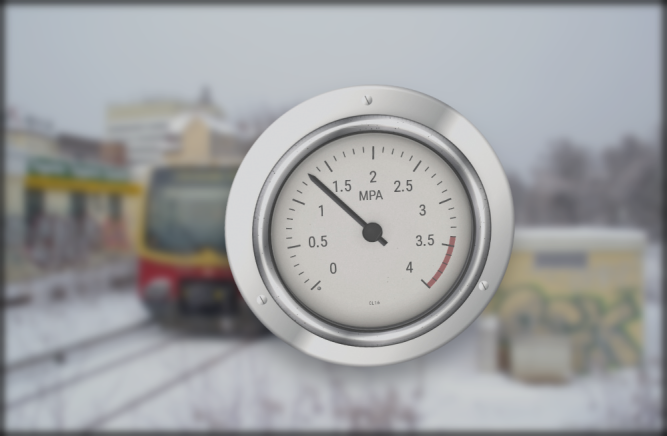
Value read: 1.3 MPa
